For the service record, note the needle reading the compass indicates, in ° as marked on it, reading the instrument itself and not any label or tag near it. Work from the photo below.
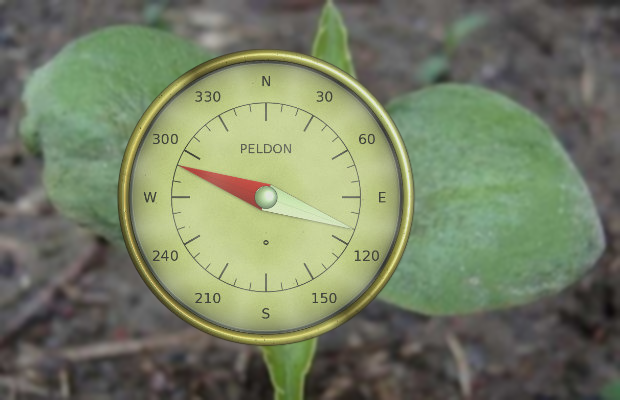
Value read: 290 °
